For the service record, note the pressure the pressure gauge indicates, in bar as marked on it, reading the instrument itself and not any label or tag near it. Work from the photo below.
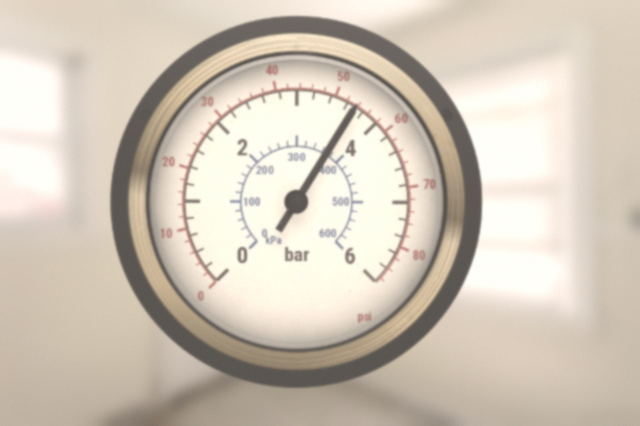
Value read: 3.7 bar
